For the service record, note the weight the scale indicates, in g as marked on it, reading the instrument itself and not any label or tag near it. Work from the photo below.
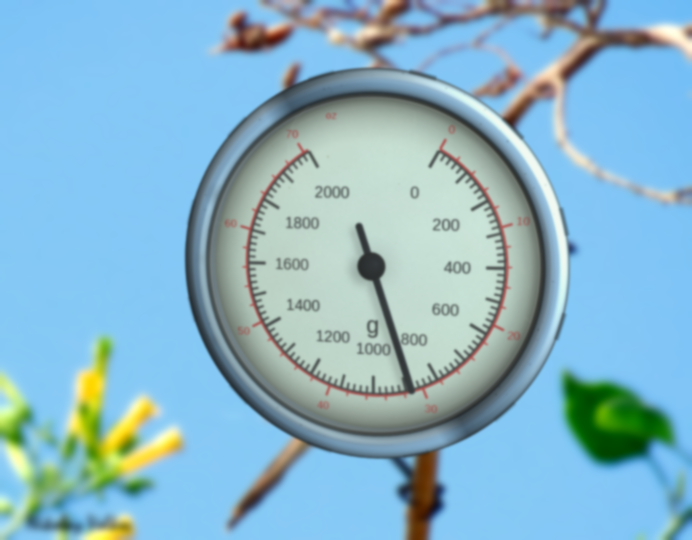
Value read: 880 g
